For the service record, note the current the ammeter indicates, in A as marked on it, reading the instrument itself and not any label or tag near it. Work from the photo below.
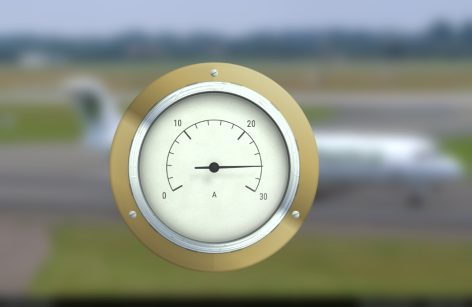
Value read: 26 A
